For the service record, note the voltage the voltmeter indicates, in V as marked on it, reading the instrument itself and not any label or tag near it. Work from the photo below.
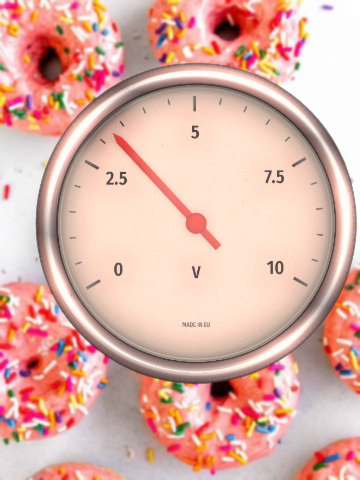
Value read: 3.25 V
